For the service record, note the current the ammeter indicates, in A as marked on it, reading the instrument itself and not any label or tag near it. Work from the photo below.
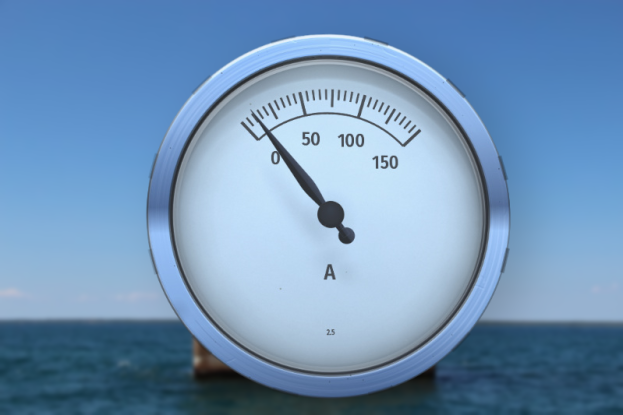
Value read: 10 A
